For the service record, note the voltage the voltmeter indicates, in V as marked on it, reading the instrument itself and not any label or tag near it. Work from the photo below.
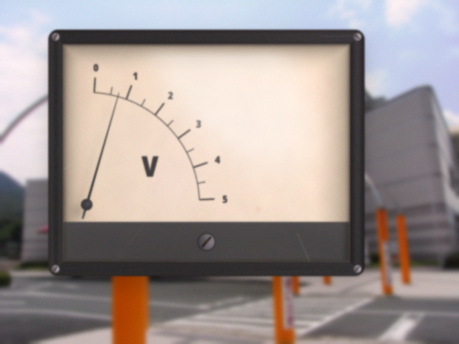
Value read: 0.75 V
